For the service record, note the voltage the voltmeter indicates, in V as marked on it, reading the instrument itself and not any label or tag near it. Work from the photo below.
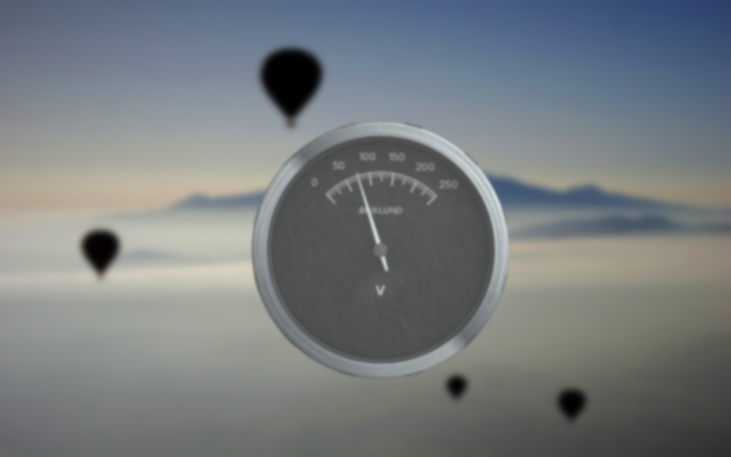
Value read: 75 V
